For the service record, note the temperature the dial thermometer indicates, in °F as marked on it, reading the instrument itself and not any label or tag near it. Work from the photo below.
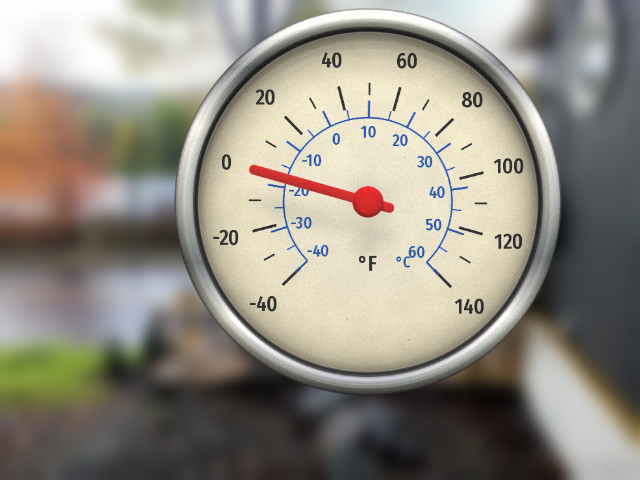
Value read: 0 °F
